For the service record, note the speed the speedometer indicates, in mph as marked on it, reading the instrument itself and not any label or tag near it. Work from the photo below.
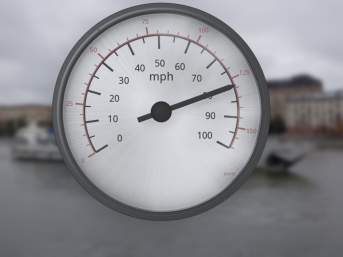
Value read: 80 mph
